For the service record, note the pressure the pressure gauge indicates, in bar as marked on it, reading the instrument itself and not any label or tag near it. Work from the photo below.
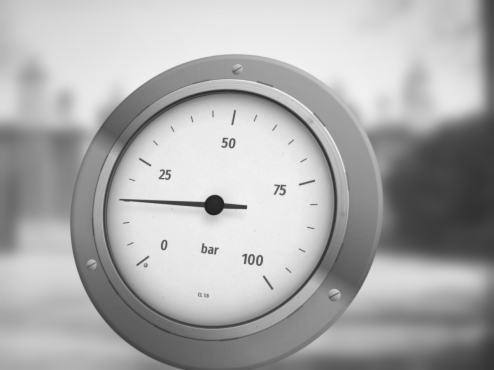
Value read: 15 bar
